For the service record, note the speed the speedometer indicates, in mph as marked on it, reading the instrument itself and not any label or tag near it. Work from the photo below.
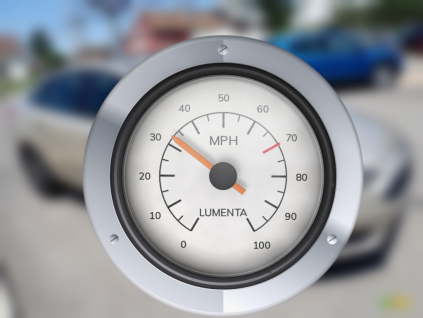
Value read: 32.5 mph
